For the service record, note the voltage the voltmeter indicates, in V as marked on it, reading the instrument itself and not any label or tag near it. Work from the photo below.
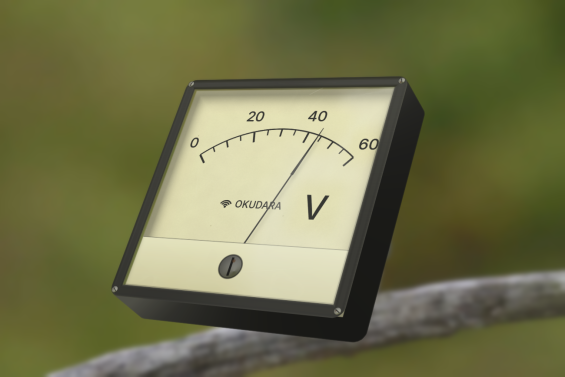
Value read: 45 V
